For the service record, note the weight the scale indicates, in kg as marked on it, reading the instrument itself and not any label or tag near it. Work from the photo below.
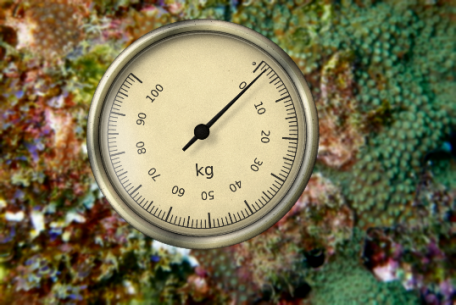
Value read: 2 kg
